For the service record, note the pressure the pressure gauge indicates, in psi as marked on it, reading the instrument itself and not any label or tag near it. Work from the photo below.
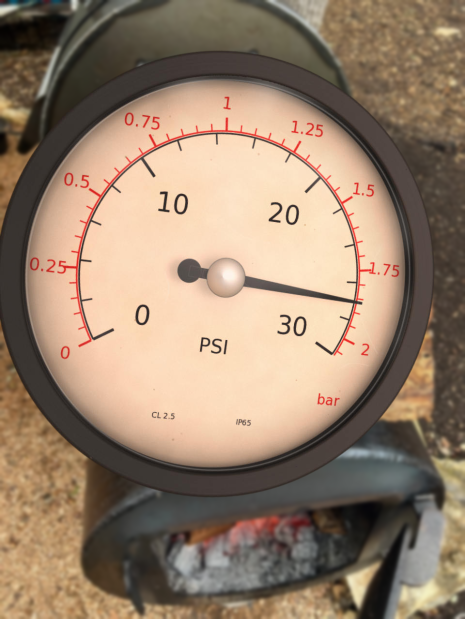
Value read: 27 psi
